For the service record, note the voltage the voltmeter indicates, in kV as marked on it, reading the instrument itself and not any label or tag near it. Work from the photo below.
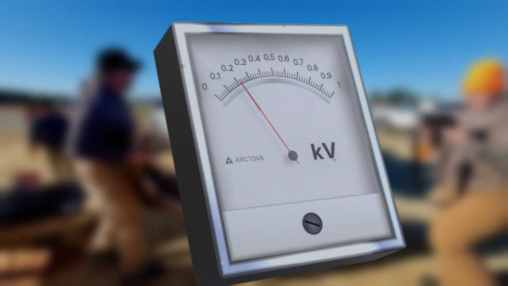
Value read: 0.2 kV
